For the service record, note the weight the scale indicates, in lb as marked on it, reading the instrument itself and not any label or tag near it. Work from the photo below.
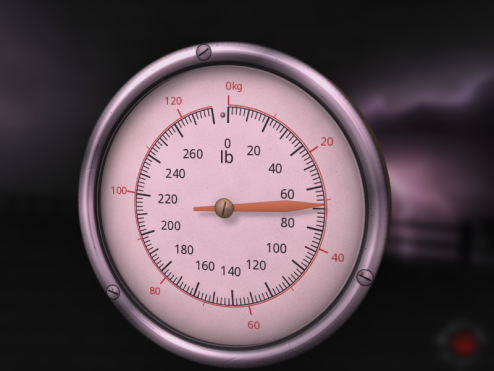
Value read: 68 lb
